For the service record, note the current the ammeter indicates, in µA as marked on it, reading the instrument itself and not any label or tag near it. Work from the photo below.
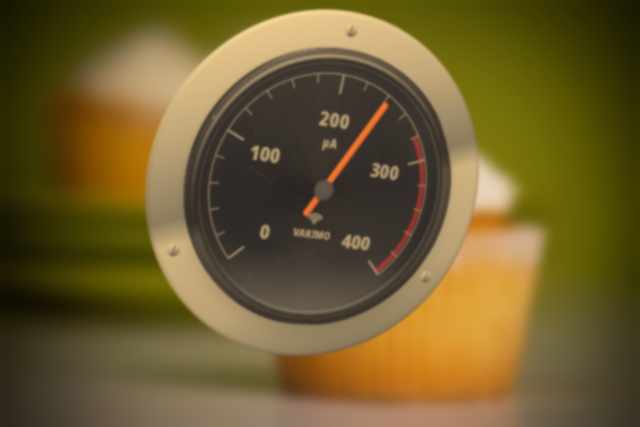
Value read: 240 µA
